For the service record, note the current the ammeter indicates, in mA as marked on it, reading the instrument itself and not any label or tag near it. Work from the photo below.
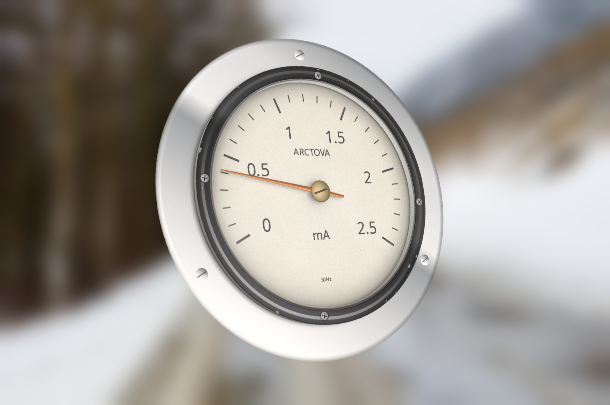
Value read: 0.4 mA
